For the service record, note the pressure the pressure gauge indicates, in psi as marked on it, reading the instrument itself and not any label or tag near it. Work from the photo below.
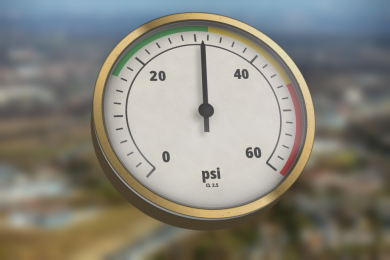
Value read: 31 psi
